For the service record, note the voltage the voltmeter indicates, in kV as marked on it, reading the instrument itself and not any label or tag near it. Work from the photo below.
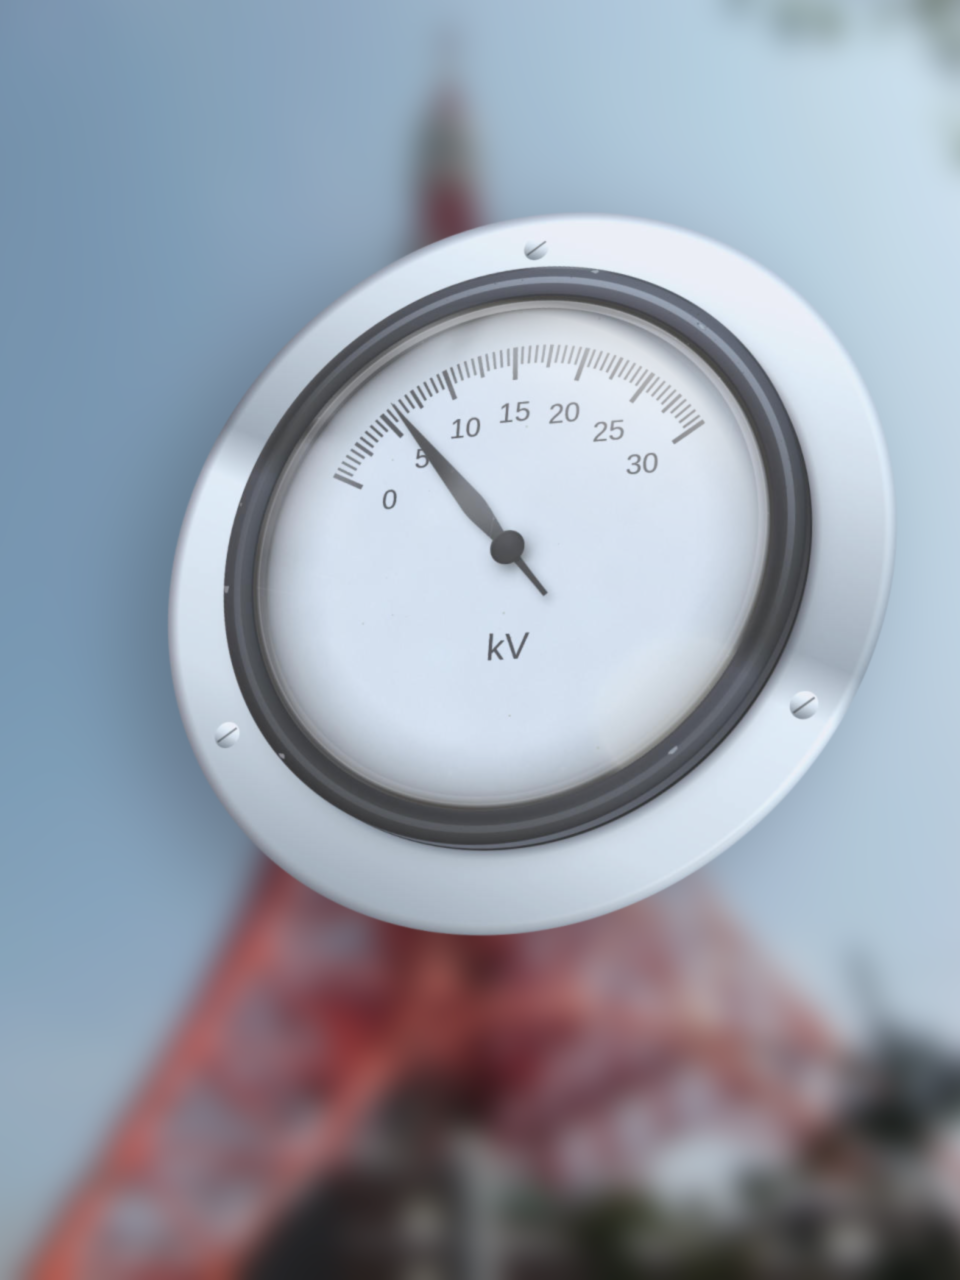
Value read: 6 kV
